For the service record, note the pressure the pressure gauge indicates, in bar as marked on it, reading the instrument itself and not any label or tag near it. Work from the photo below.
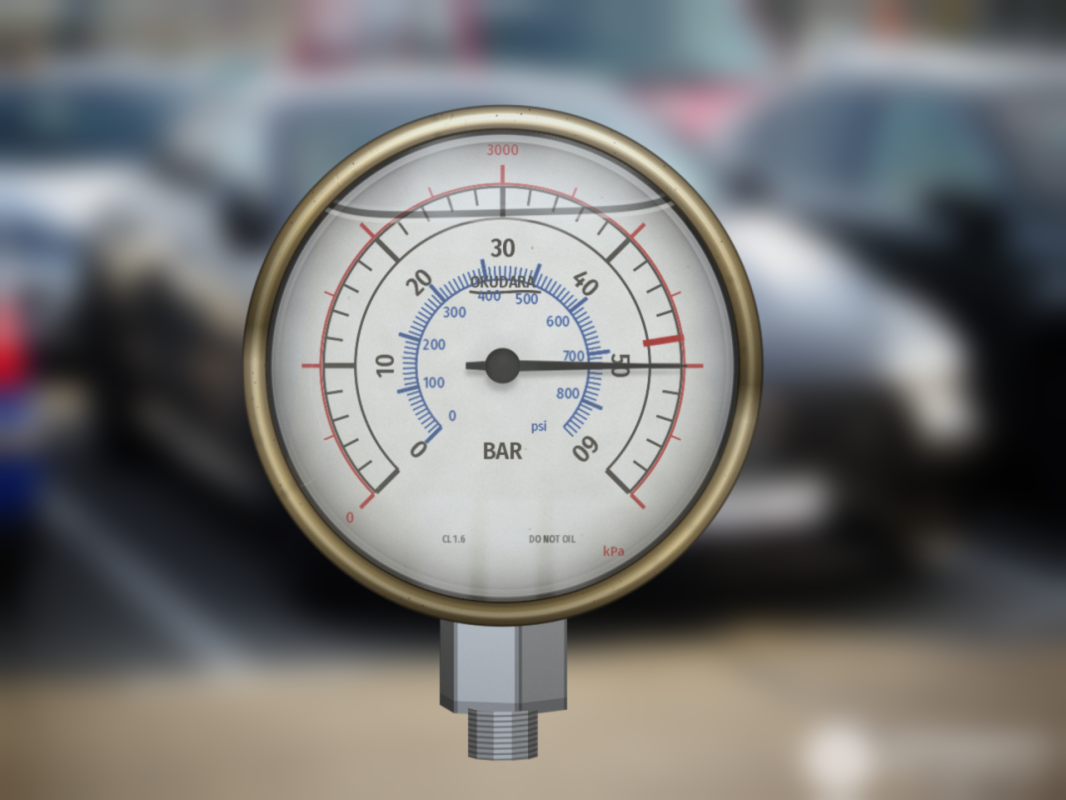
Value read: 50 bar
